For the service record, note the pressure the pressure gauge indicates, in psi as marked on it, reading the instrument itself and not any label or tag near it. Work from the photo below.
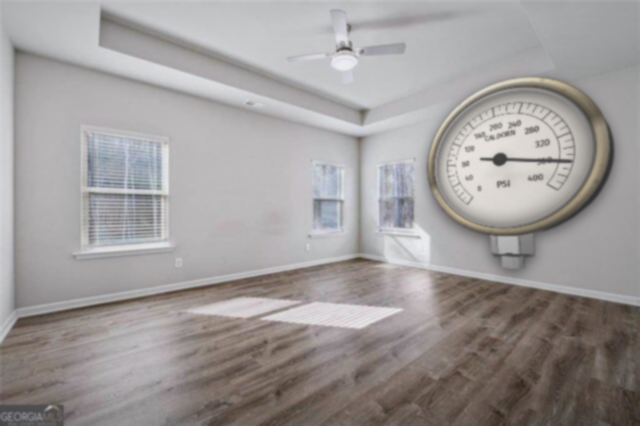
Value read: 360 psi
